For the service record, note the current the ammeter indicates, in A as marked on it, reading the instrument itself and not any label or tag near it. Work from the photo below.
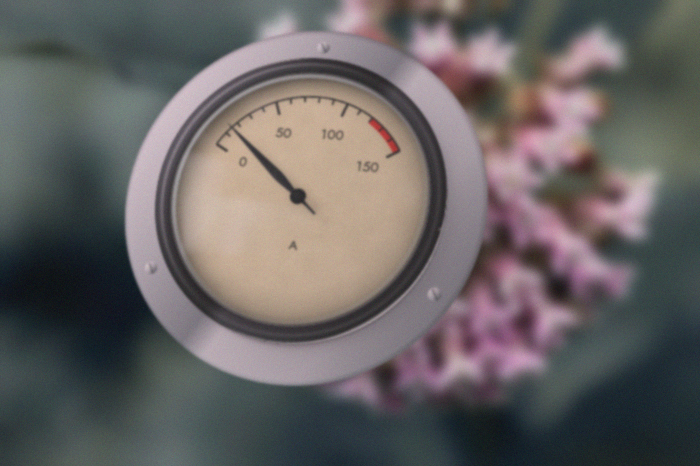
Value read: 15 A
